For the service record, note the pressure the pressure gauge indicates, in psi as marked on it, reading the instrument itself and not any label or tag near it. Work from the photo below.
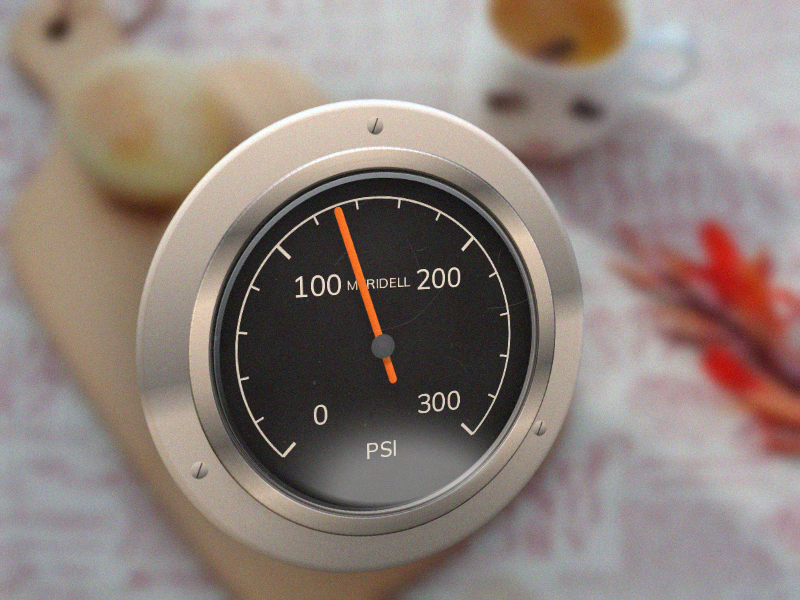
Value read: 130 psi
